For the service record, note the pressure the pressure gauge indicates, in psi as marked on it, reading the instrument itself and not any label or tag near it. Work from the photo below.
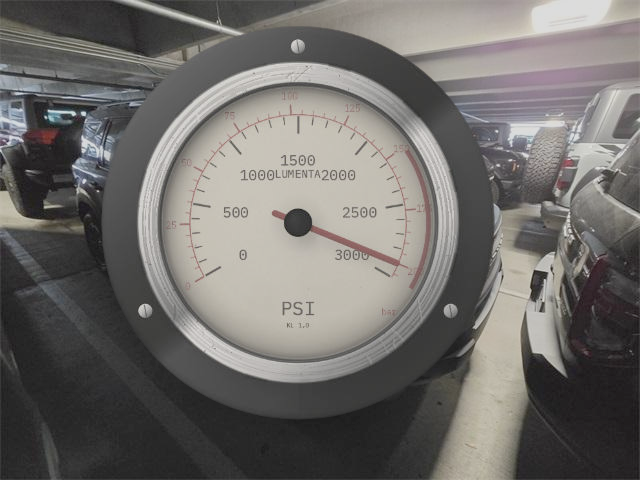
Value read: 2900 psi
